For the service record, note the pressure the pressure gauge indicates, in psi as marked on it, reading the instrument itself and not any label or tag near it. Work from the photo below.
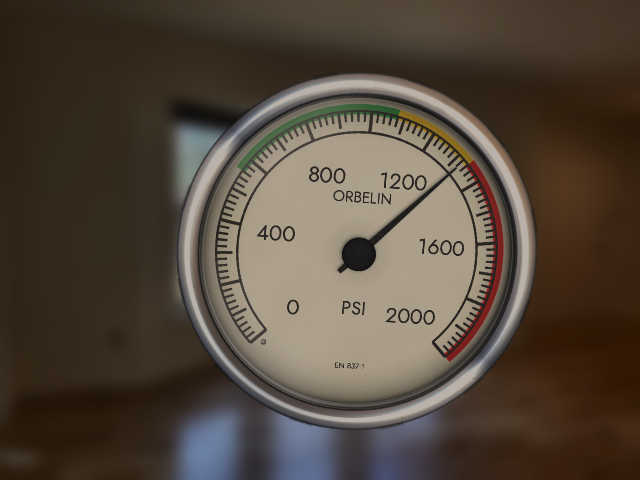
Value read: 1320 psi
